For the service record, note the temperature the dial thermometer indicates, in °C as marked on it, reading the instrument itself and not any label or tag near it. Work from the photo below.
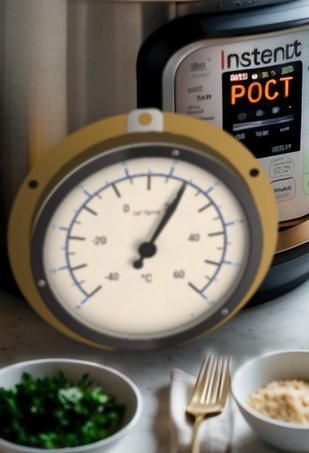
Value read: 20 °C
